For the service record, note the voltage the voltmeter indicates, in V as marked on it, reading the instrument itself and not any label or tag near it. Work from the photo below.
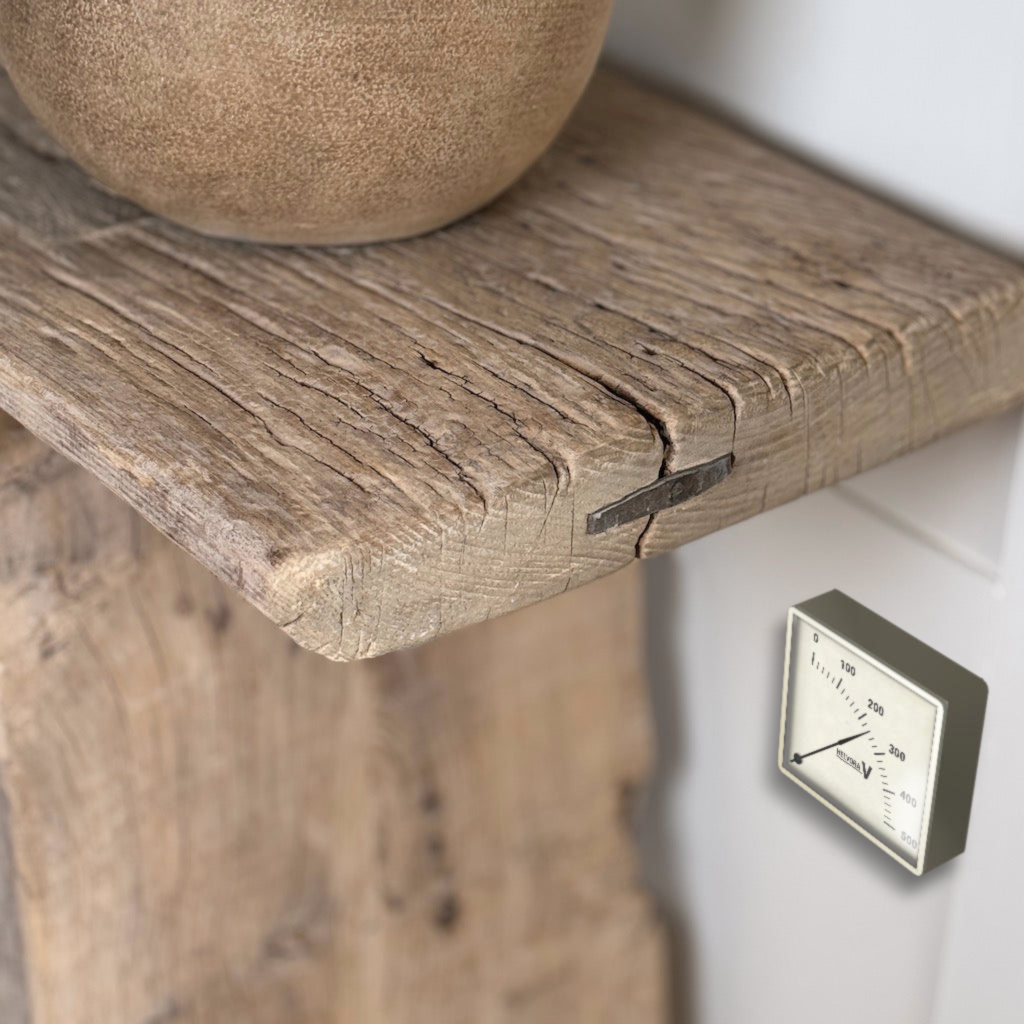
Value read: 240 V
